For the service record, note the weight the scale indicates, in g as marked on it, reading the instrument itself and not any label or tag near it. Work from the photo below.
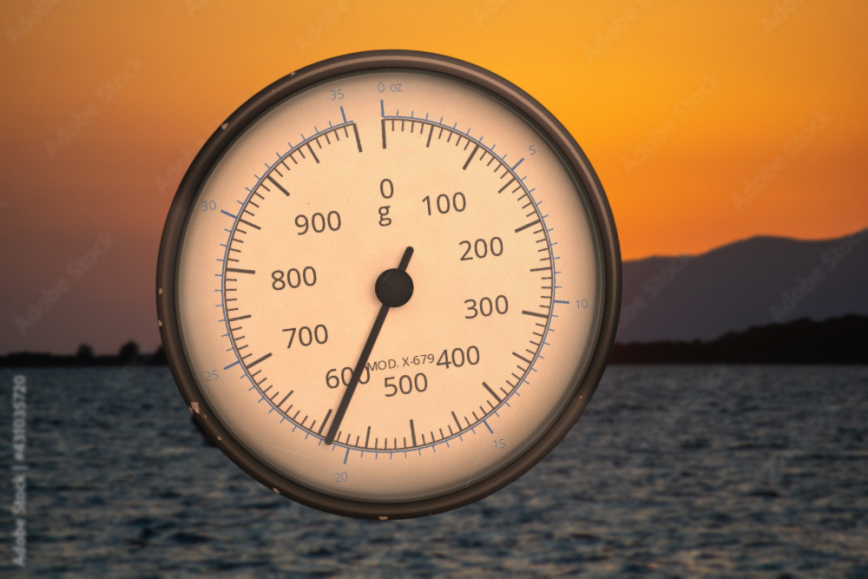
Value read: 590 g
